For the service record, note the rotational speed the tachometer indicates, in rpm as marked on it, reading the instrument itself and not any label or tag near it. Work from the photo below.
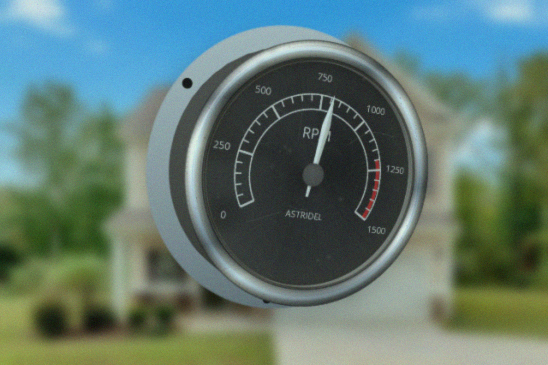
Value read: 800 rpm
